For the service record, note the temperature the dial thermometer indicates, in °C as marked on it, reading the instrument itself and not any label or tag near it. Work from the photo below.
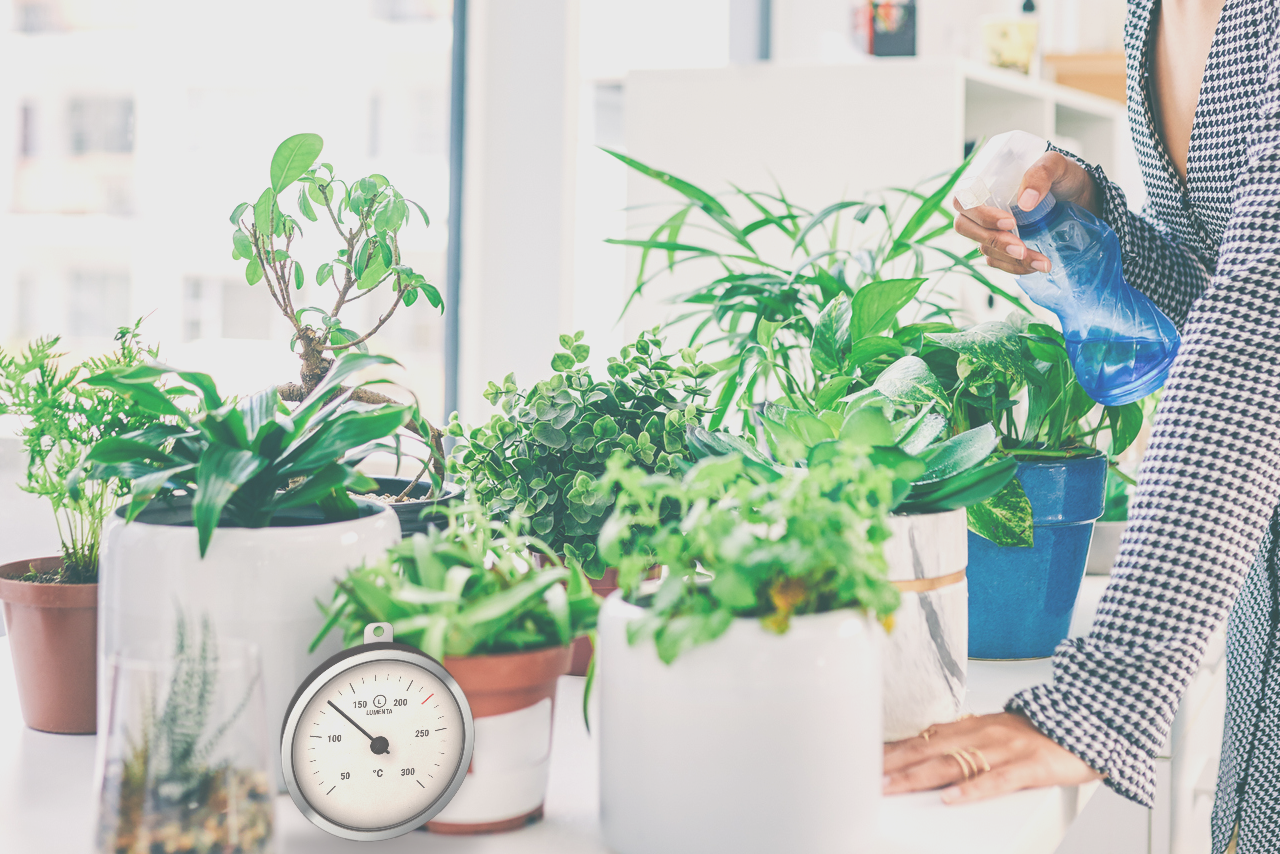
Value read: 130 °C
